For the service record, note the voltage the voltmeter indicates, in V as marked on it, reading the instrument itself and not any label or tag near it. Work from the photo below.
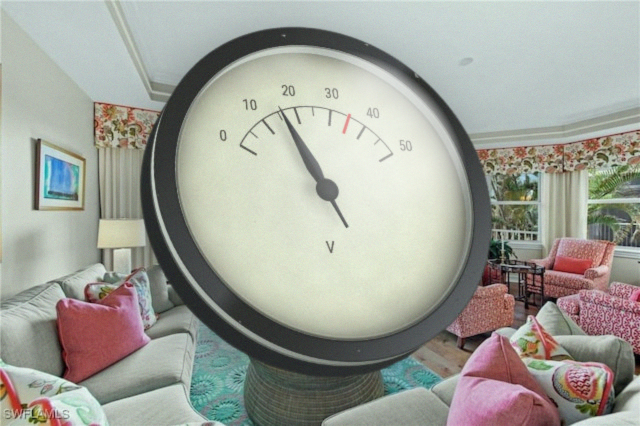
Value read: 15 V
